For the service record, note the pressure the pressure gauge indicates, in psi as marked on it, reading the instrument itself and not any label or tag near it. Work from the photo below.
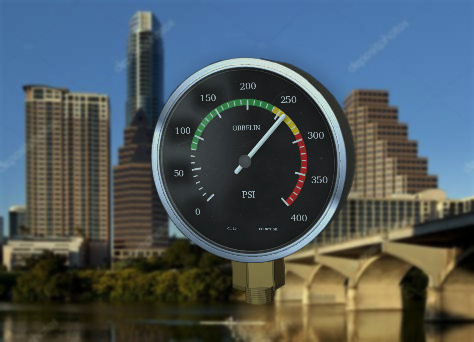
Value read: 260 psi
